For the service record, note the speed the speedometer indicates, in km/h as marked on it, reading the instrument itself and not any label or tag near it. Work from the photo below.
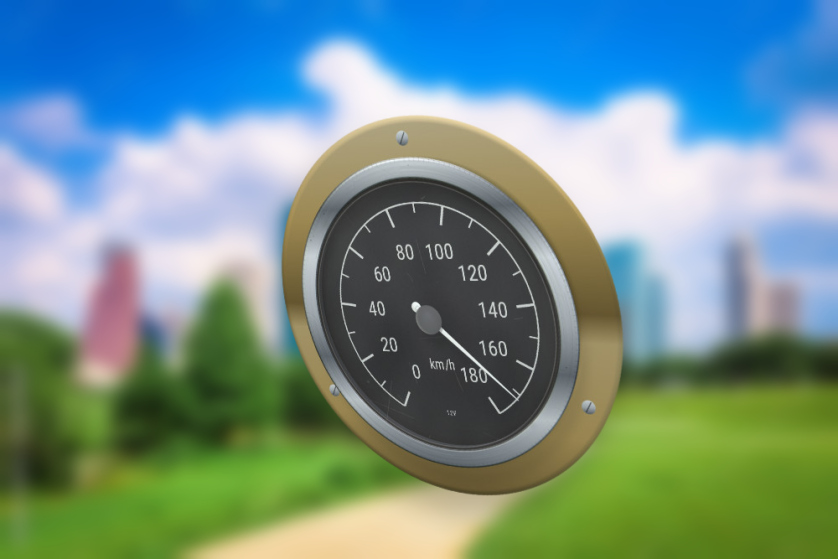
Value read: 170 km/h
